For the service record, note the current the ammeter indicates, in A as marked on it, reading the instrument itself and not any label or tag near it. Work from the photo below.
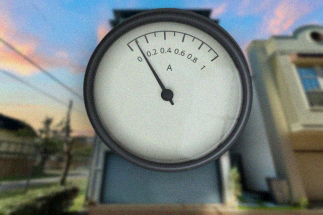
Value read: 0.1 A
